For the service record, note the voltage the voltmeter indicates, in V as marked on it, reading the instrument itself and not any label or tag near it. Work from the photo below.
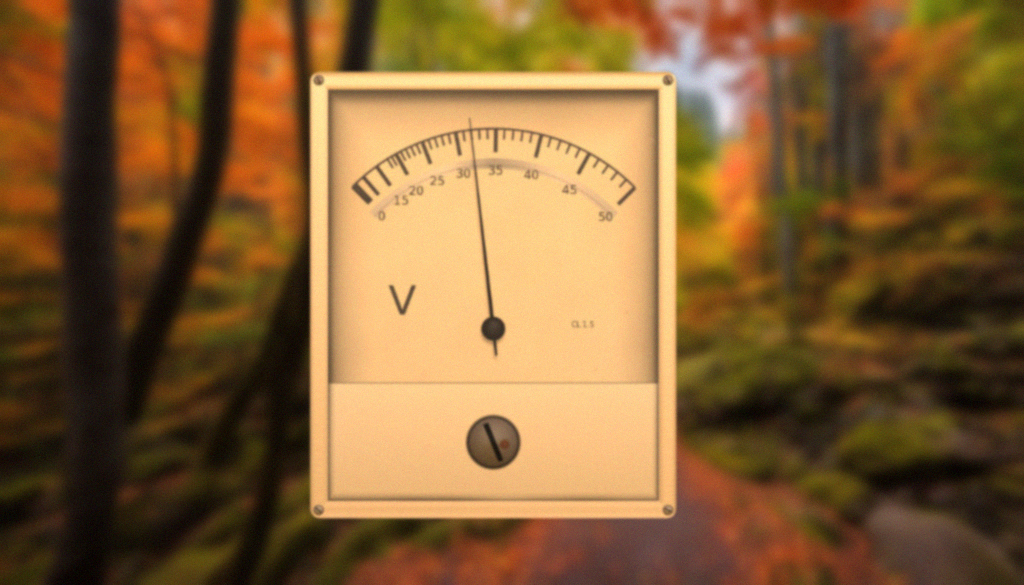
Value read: 32 V
